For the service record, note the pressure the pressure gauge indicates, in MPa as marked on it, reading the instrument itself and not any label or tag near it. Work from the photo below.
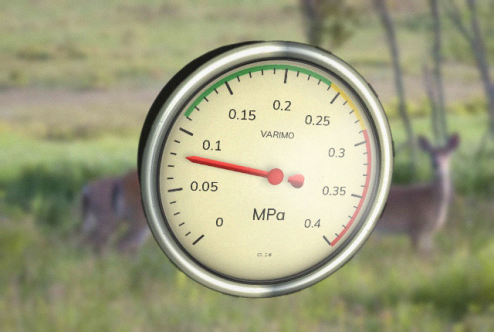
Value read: 0.08 MPa
